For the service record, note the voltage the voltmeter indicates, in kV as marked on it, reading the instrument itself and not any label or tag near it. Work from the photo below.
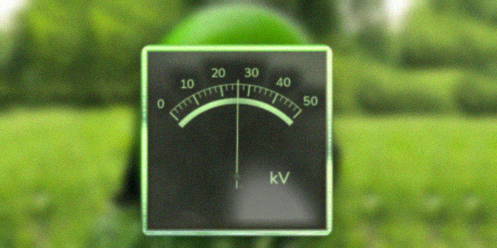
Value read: 26 kV
